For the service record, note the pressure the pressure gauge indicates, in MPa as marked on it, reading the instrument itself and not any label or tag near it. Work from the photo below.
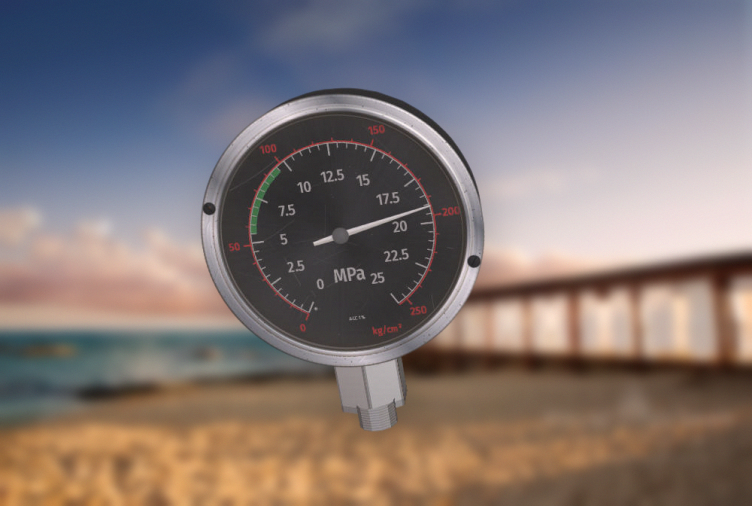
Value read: 19 MPa
